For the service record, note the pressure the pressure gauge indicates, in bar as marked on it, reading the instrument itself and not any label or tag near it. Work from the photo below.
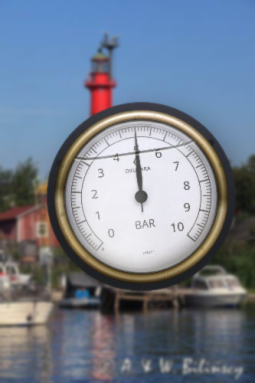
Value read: 5 bar
